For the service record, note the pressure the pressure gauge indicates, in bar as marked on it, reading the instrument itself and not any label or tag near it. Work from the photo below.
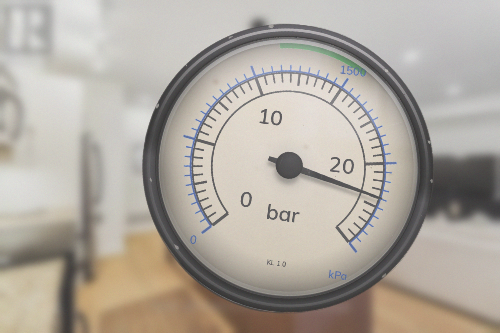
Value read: 22 bar
